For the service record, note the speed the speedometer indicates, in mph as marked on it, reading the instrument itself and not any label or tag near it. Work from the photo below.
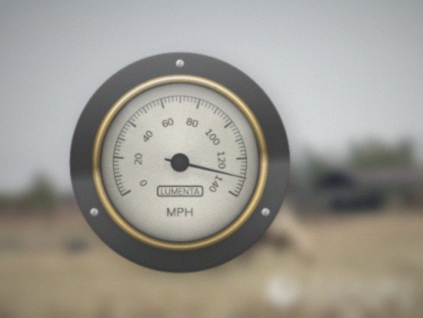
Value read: 130 mph
